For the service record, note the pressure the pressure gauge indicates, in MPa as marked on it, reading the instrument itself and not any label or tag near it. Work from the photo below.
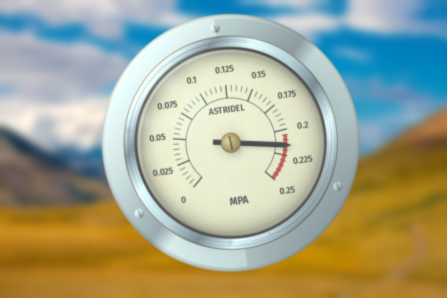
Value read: 0.215 MPa
